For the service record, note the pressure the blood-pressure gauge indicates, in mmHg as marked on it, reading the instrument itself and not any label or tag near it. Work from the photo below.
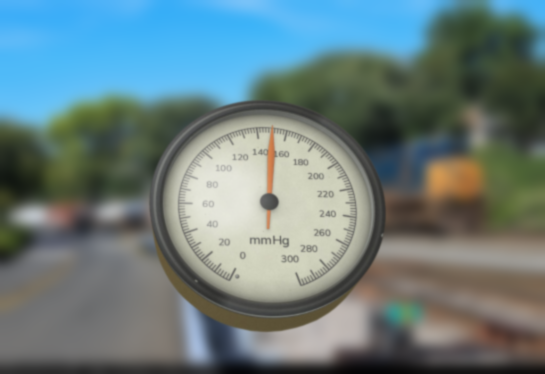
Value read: 150 mmHg
